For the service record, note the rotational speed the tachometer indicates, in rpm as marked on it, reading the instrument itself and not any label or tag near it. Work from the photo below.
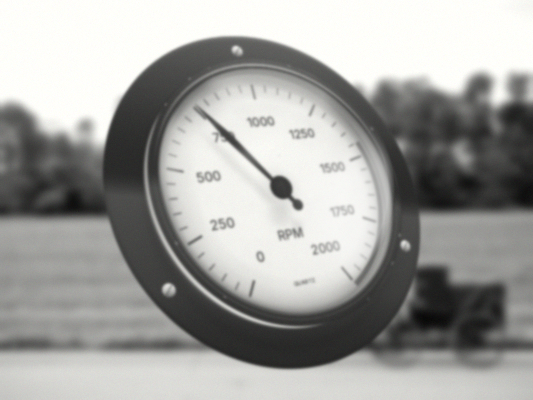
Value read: 750 rpm
